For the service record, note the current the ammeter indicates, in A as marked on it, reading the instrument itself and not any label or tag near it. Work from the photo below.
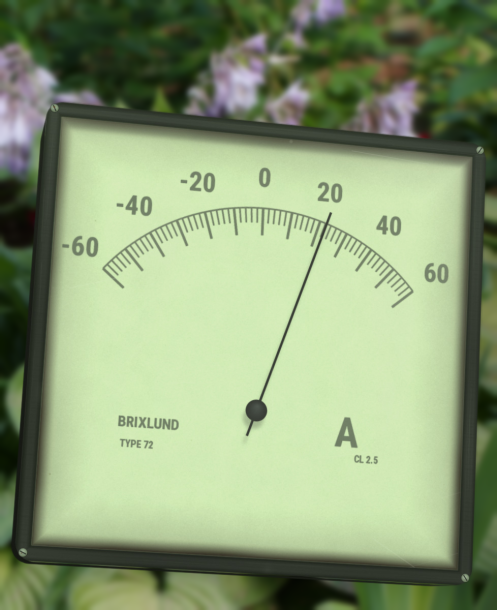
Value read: 22 A
